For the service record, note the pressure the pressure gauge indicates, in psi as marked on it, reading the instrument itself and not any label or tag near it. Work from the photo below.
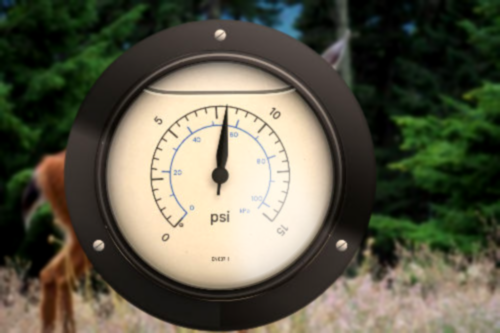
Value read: 8 psi
